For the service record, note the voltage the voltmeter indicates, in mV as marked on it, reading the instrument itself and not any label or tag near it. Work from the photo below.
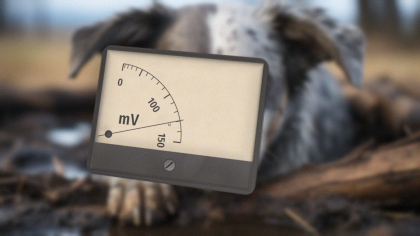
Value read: 130 mV
